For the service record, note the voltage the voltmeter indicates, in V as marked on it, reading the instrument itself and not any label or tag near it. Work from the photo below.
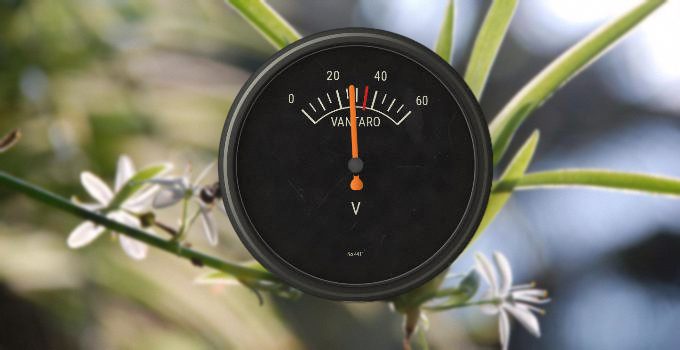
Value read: 27.5 V
